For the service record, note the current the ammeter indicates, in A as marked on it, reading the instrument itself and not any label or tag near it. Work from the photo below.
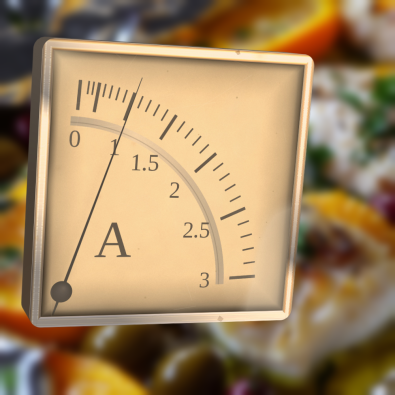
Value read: 1 A
